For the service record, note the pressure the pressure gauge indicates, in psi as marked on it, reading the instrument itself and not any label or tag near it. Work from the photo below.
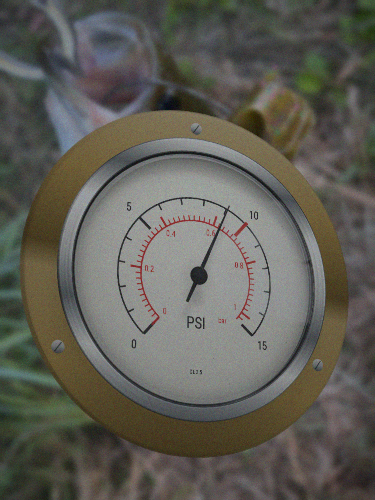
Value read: 9 psi
